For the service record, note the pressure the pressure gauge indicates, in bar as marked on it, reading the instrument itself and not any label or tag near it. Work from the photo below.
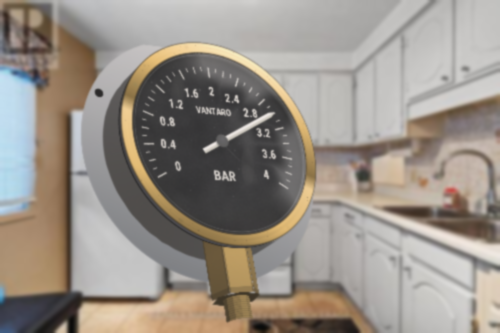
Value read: 3 bar
